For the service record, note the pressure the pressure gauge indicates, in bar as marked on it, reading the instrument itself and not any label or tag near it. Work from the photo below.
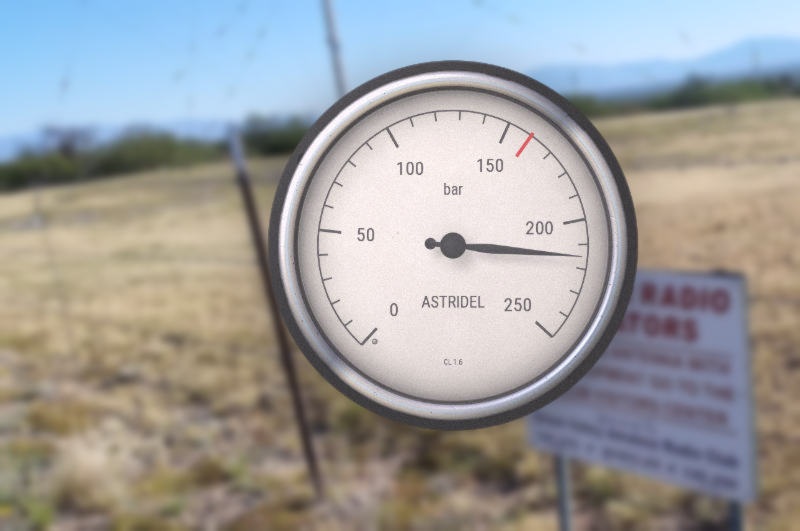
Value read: 215 bar
